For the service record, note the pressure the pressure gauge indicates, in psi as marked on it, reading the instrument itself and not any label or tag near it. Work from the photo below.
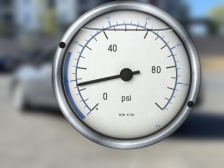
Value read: 12.5 psi
